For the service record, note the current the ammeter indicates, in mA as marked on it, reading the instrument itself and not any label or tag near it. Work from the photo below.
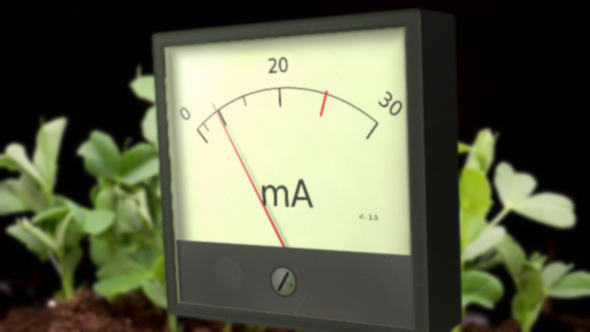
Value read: 10 mA
